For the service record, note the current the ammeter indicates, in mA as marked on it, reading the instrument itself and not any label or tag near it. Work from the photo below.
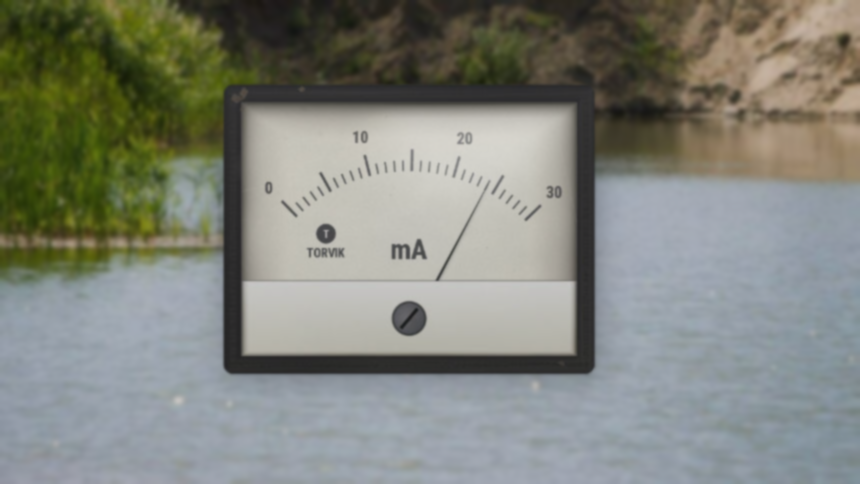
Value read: 24 mA
